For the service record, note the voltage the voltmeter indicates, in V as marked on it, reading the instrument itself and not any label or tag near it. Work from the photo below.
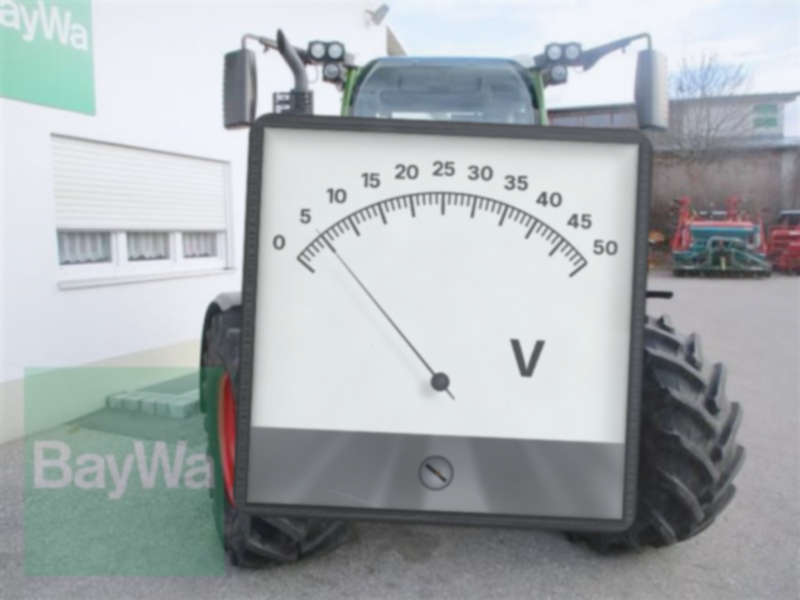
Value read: 5 V
